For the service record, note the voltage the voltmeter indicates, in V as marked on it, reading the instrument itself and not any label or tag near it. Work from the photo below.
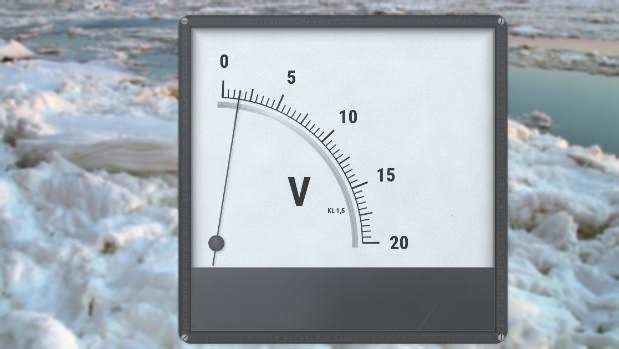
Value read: 1.5 V
